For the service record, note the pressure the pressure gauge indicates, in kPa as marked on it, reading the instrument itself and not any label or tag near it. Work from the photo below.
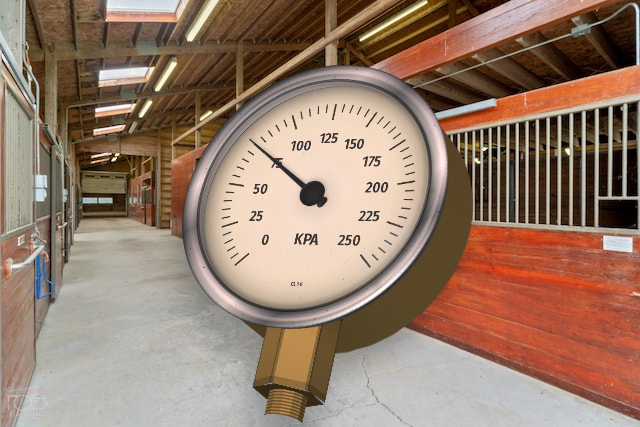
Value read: 75 kPa
